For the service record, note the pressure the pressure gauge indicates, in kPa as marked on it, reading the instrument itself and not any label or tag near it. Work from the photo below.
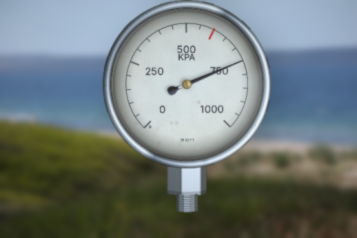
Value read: 750 kPa
